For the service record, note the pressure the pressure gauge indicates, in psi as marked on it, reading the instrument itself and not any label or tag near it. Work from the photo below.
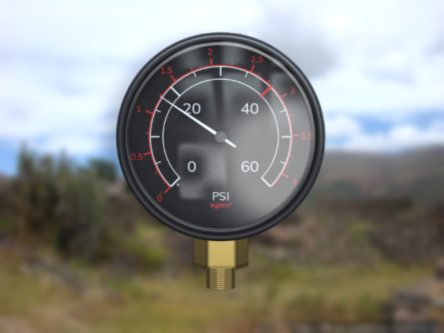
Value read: 17.5 psi
